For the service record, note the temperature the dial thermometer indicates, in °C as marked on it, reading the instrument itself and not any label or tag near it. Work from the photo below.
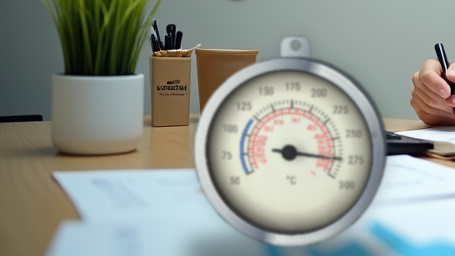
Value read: 275 °C
